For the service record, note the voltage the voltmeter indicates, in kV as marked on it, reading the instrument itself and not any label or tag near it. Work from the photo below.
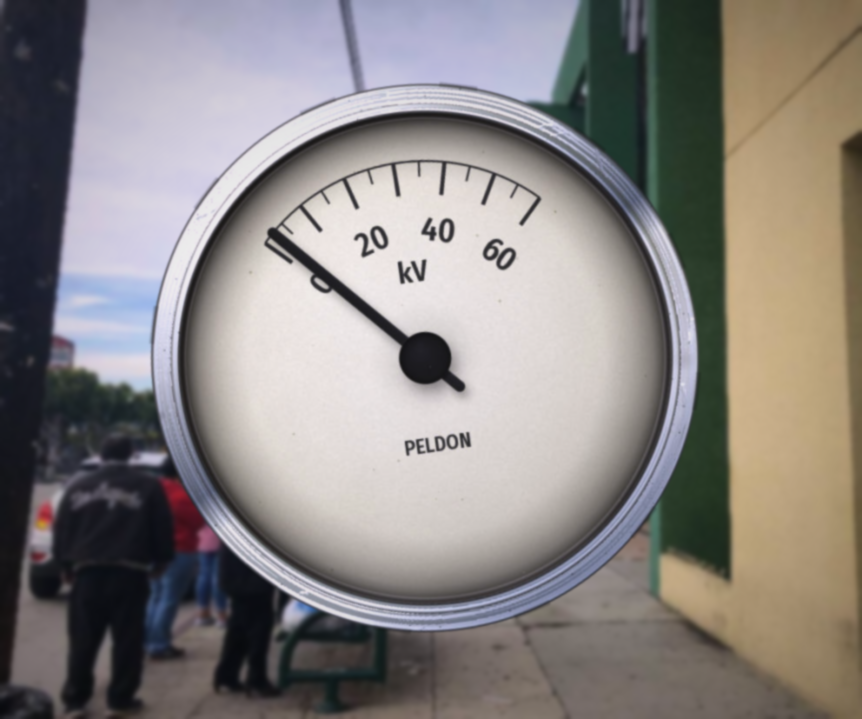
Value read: 2.5 kV
